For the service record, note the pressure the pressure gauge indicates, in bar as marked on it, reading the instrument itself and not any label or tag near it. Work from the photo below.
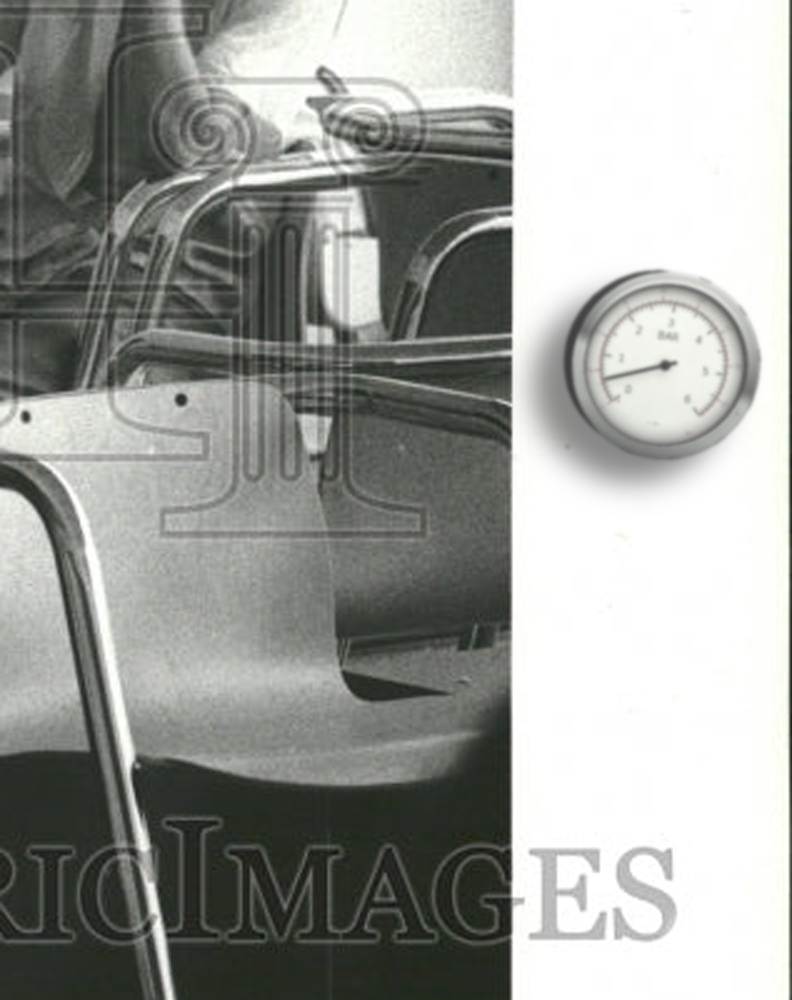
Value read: 0.5 bar
